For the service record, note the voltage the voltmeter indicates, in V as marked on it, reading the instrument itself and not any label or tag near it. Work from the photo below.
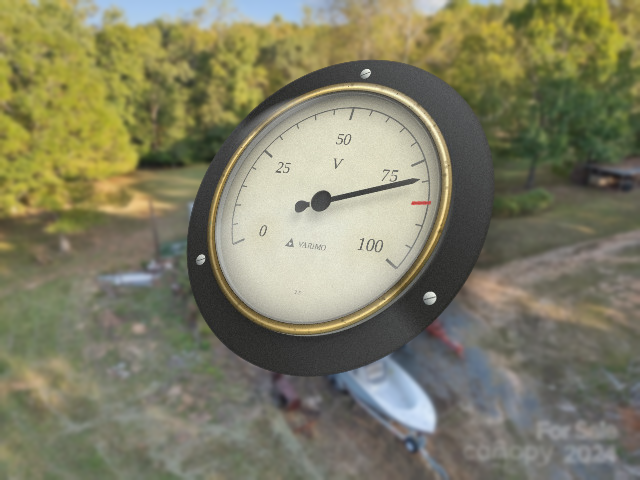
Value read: 80 V
